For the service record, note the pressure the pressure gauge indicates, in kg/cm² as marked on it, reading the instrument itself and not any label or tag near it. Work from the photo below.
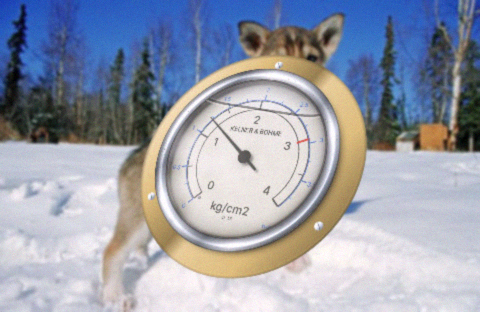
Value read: 1.25 kg/cm²
